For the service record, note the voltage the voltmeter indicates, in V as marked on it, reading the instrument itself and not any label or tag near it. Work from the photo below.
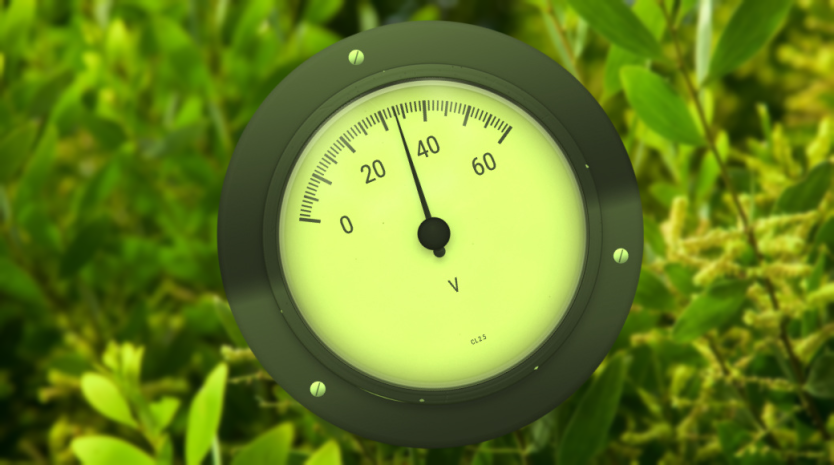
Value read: 33 V
